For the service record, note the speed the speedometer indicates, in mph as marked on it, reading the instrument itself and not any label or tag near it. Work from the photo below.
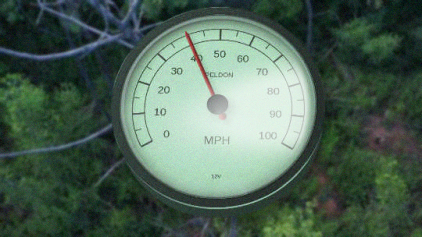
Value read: 40 mph
